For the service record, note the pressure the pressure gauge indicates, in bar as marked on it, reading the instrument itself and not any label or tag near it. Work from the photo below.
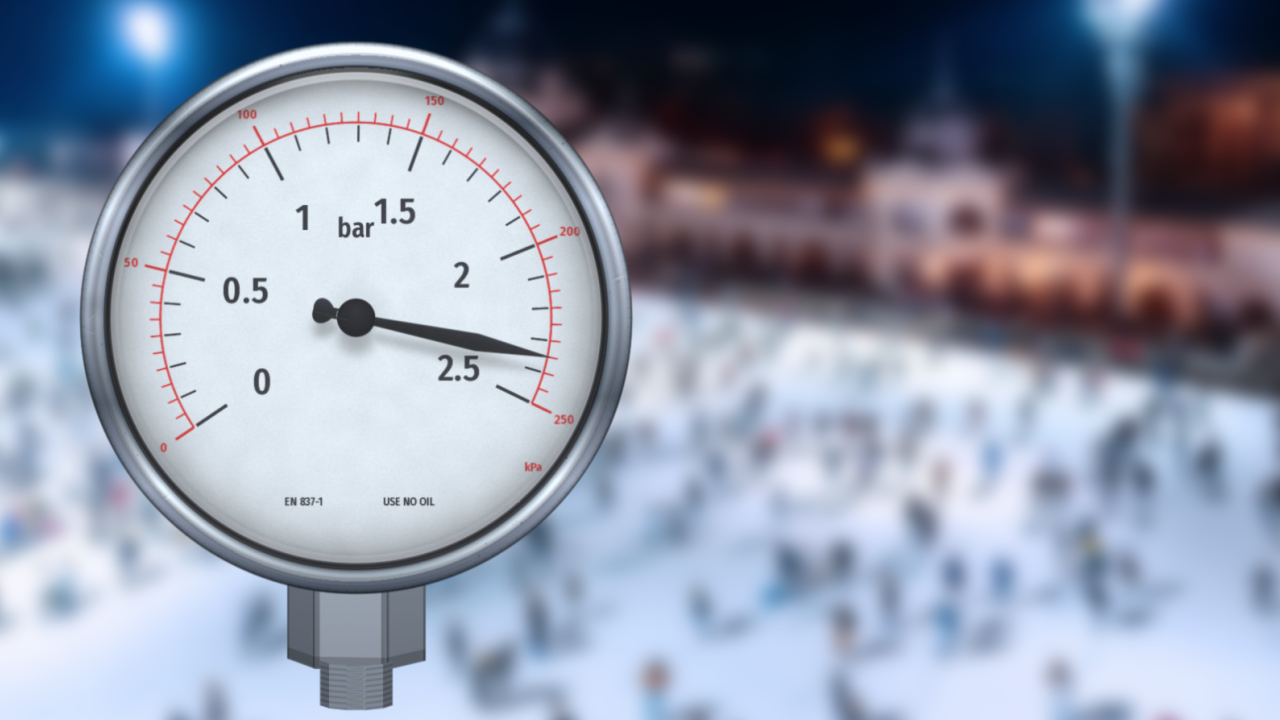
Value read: 2.35 bar
